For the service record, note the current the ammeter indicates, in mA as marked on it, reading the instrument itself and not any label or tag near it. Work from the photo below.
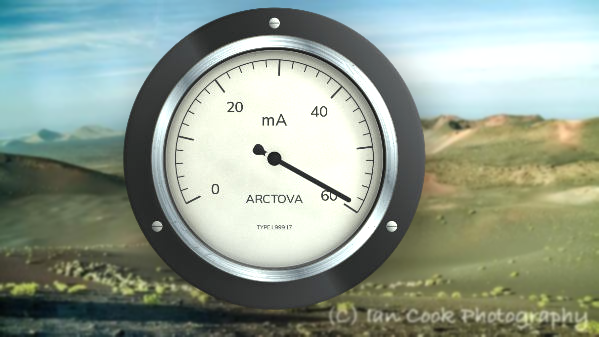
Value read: 59 mA
